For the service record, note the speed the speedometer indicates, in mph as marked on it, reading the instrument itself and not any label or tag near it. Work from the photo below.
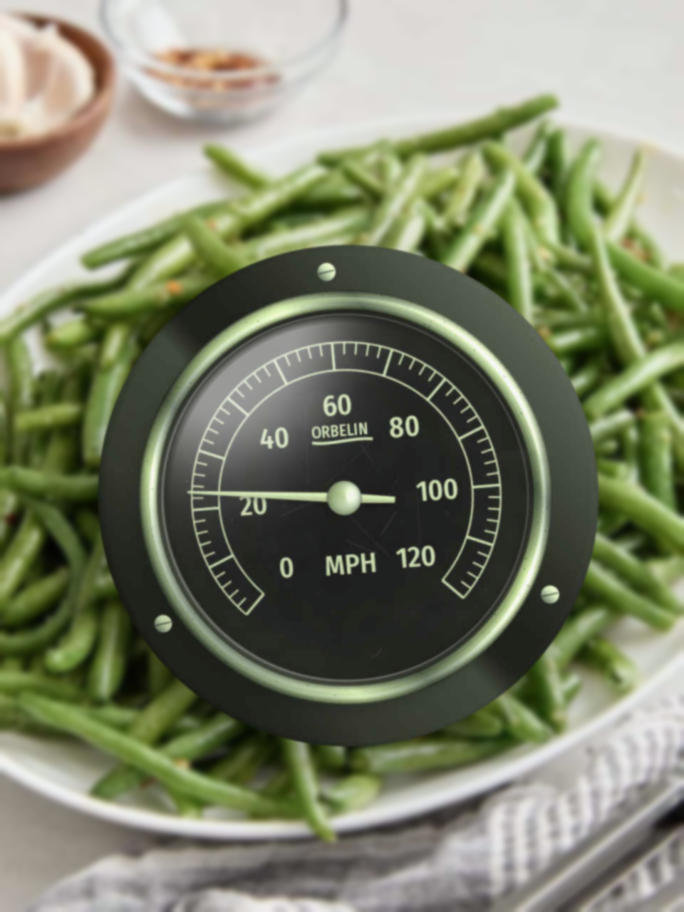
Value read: 23 mph
